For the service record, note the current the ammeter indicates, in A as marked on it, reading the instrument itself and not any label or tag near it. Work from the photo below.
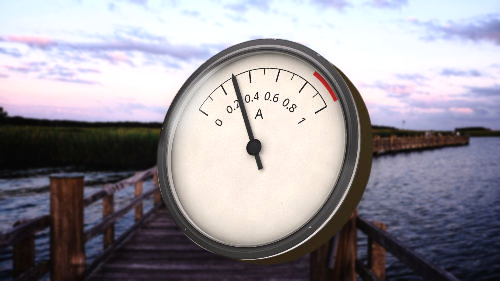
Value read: 0.3 A
